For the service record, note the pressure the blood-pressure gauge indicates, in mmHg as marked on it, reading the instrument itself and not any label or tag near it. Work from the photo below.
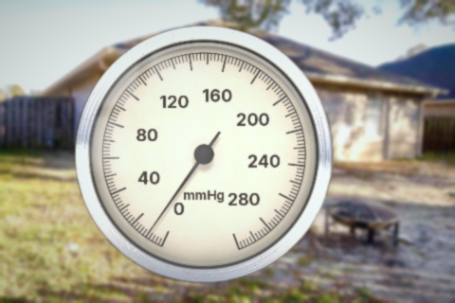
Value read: 10 mmHg
